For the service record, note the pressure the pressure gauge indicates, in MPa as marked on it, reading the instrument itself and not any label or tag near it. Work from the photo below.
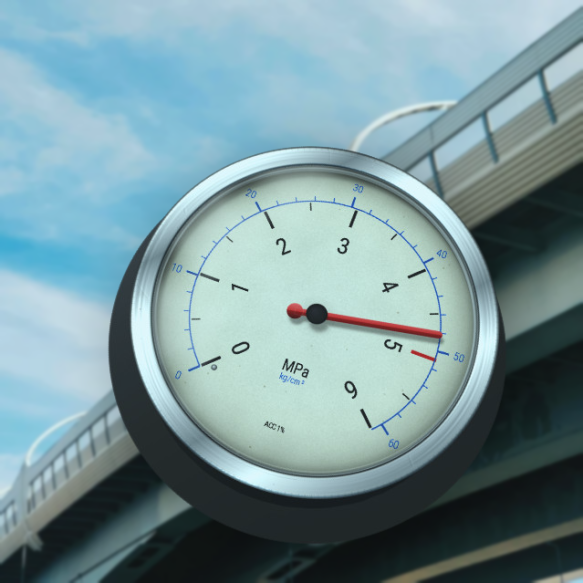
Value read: 4.75 MPa
